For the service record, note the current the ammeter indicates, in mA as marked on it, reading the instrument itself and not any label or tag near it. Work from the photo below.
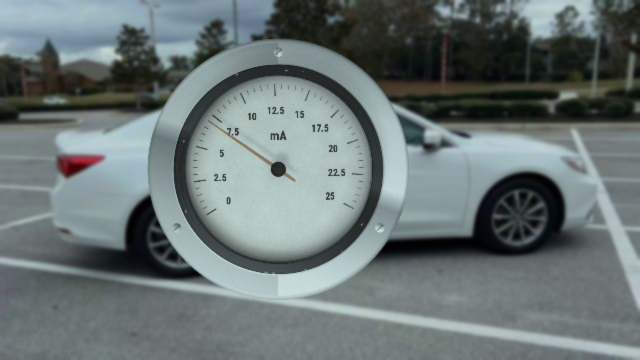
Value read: 7 mA
